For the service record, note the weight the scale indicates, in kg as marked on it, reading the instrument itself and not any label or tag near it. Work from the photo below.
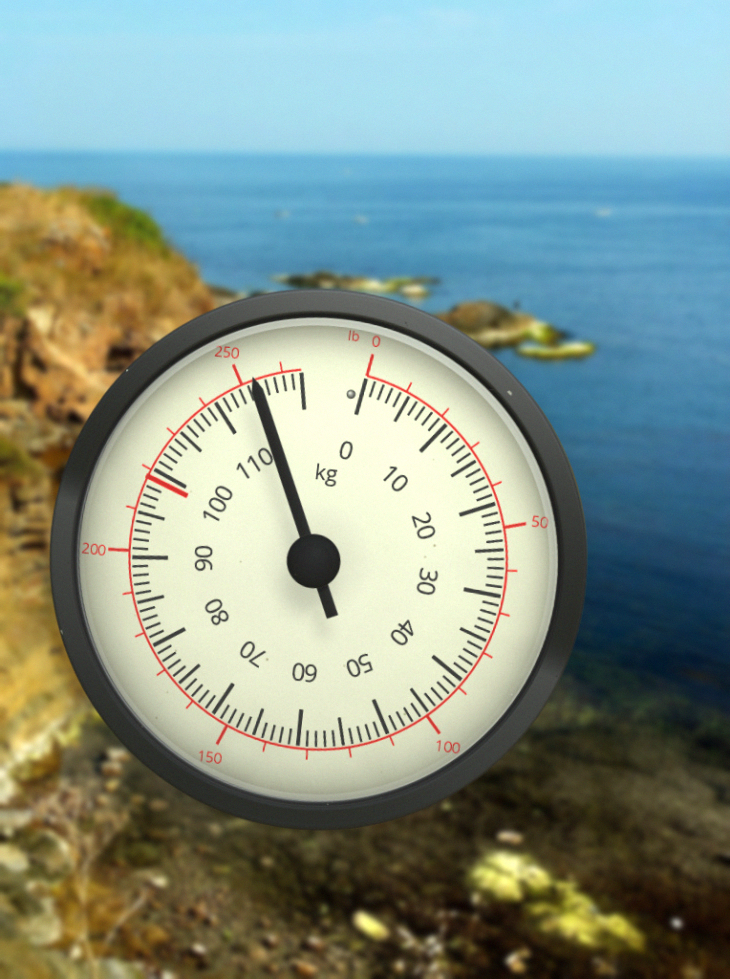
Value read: 115 kg
